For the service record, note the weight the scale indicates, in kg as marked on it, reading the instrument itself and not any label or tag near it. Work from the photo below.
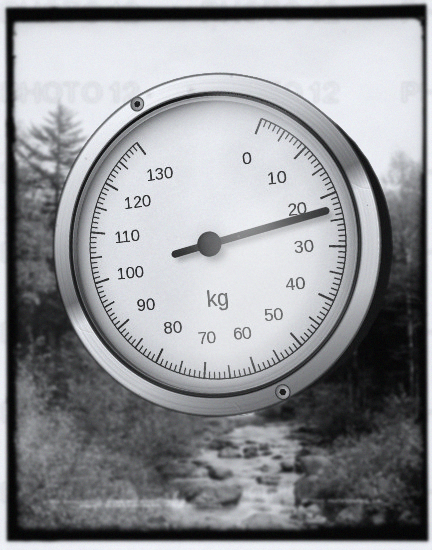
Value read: 23 kg
